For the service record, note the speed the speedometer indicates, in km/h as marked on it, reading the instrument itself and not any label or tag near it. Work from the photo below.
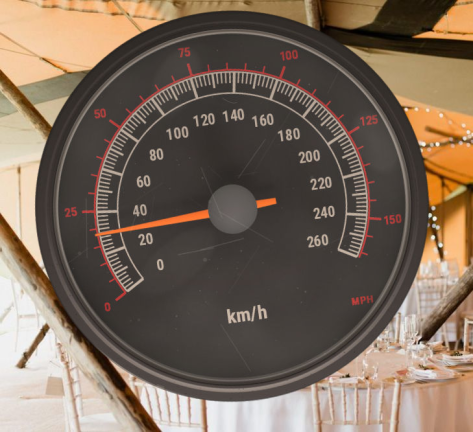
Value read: 30 km/h
